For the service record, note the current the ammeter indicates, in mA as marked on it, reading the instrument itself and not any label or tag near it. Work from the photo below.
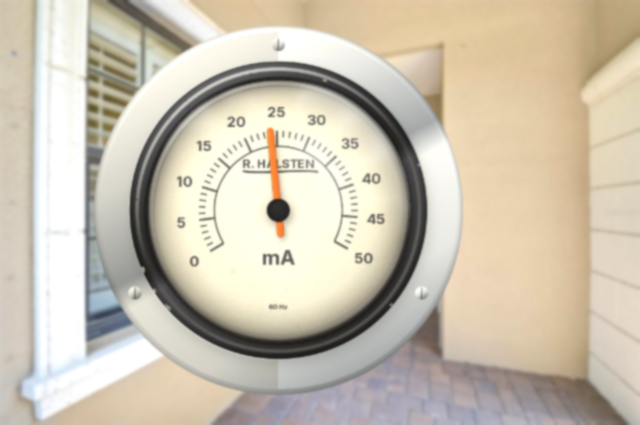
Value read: 24 mA
